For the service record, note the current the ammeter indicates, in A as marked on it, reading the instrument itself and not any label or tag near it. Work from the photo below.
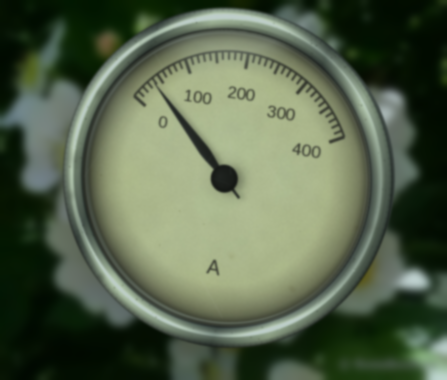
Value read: 40 A
